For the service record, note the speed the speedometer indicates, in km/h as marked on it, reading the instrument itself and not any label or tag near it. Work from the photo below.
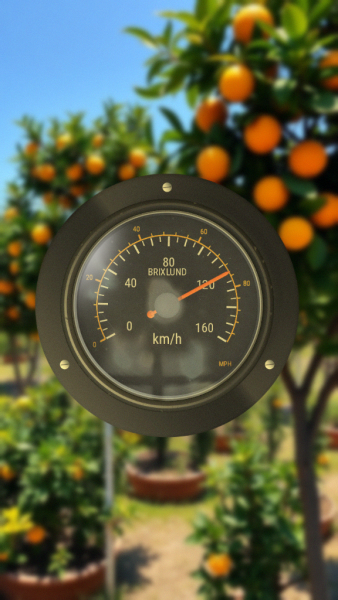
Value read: 120 km/h
